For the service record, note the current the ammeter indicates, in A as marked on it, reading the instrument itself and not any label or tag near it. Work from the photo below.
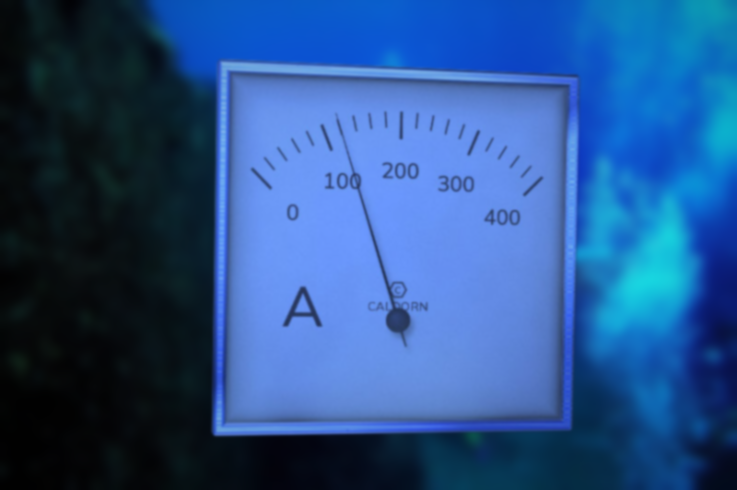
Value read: 120 A
